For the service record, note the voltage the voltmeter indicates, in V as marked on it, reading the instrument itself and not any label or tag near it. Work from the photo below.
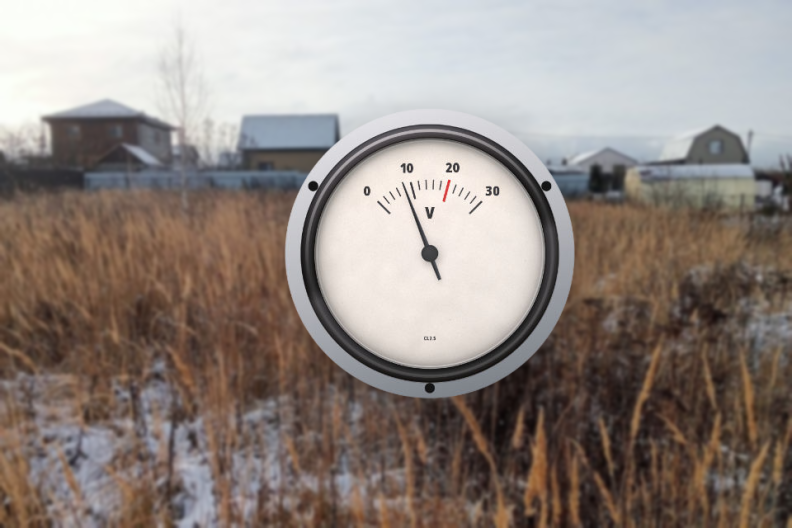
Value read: 8 V
